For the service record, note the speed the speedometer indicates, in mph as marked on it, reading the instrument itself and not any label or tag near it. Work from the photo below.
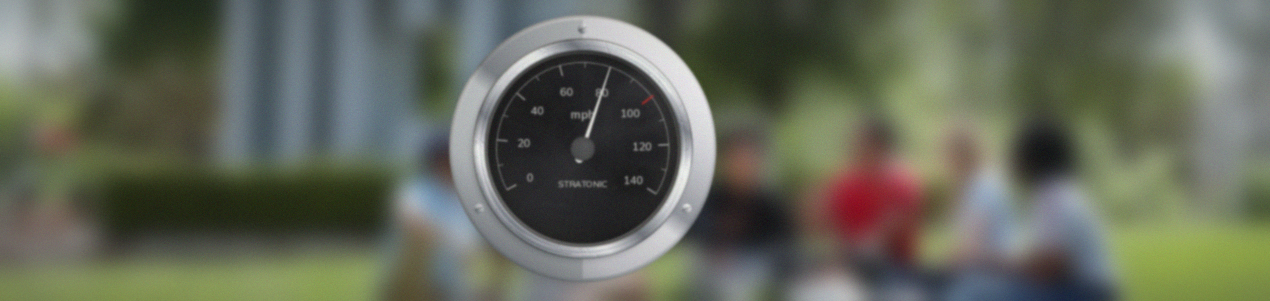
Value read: 80 mph
